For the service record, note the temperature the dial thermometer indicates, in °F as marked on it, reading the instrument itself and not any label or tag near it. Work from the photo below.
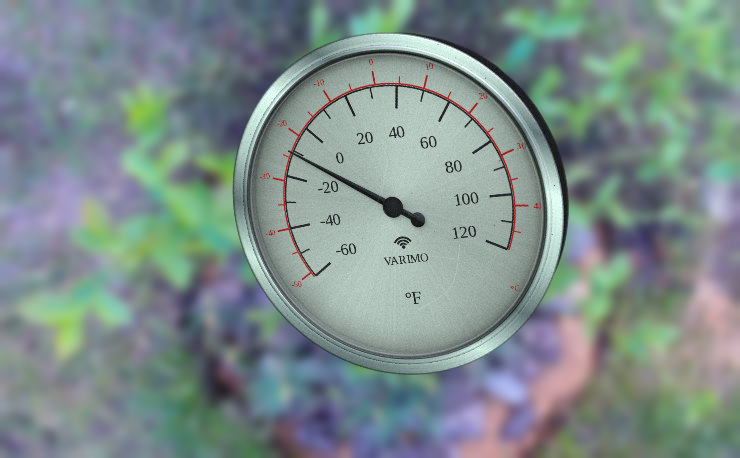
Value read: -10 °F
